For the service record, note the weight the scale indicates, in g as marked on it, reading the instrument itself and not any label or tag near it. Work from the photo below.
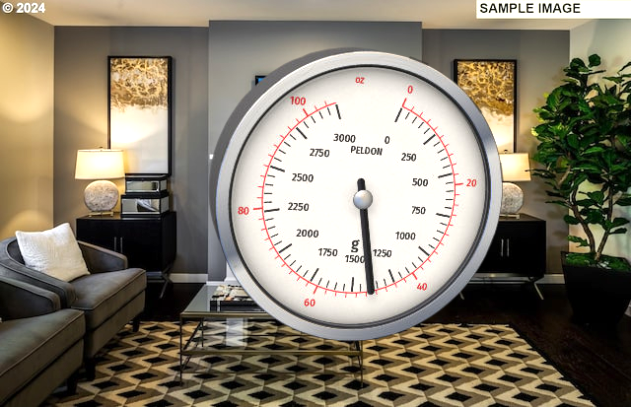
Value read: 1400 g
